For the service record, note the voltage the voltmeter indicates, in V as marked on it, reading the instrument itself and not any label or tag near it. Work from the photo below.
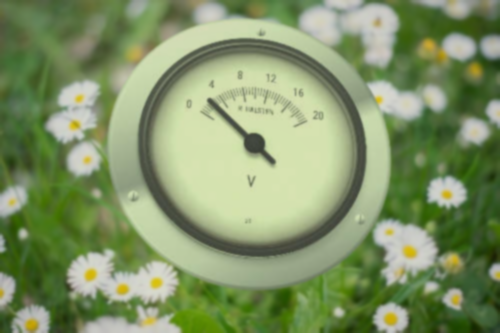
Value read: 2 V
